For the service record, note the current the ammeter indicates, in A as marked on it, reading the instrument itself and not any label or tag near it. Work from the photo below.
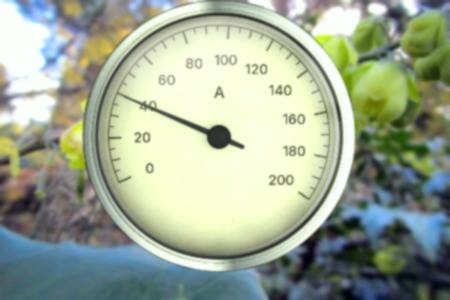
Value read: 40 A
